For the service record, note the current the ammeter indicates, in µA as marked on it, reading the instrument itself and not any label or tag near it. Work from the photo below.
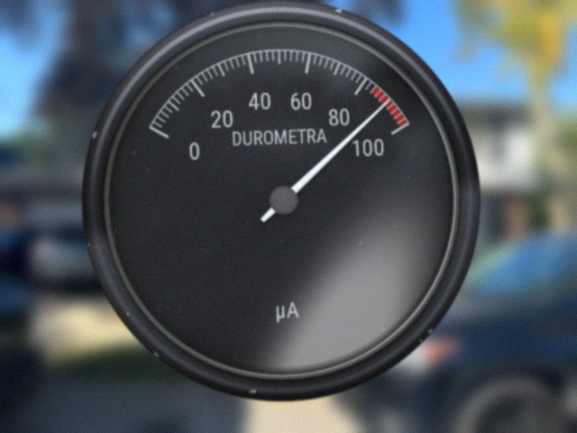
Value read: 90 µA
